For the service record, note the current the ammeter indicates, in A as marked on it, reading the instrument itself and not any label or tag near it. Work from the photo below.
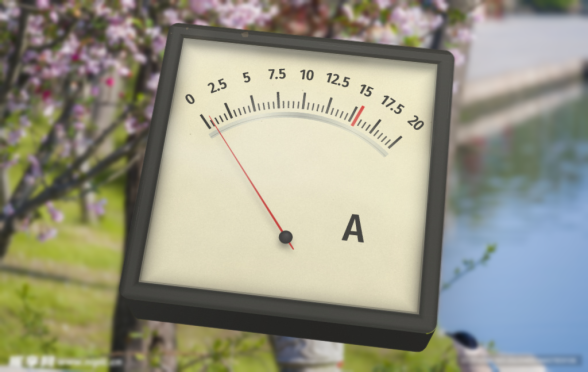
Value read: 0.5 A
